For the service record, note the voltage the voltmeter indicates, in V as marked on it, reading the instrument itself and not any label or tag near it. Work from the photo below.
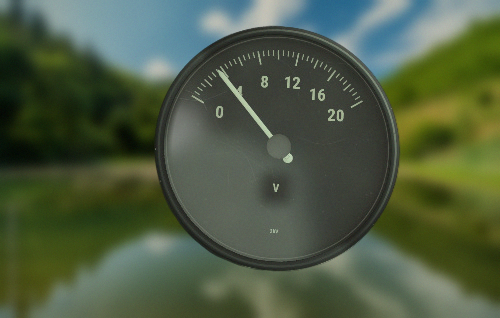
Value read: 3.5 V
